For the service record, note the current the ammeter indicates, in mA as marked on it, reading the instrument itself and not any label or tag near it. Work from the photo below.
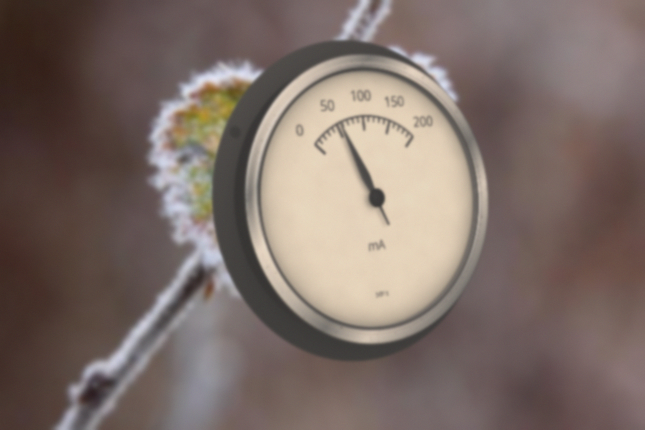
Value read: 50 mA
